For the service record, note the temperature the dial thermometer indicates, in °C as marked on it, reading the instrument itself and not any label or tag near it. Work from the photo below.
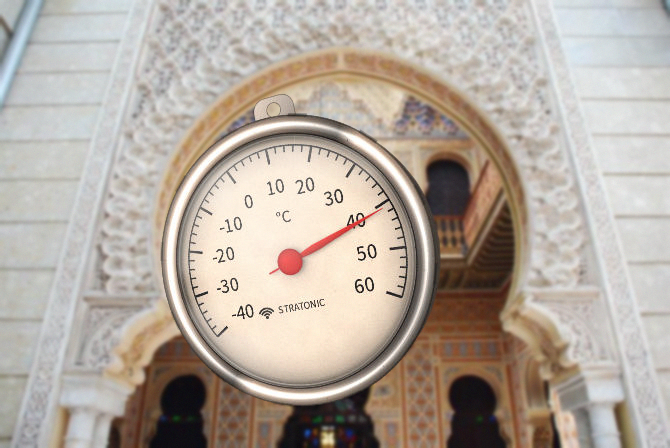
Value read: 41 °C
